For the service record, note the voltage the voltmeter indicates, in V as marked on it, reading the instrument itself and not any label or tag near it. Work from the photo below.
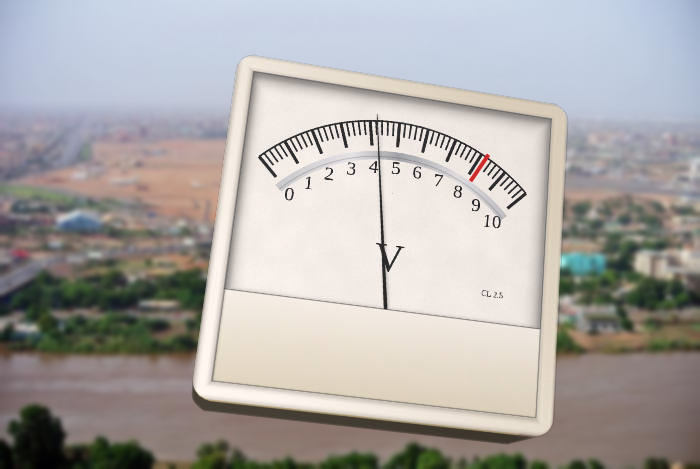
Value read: 4.2 V
